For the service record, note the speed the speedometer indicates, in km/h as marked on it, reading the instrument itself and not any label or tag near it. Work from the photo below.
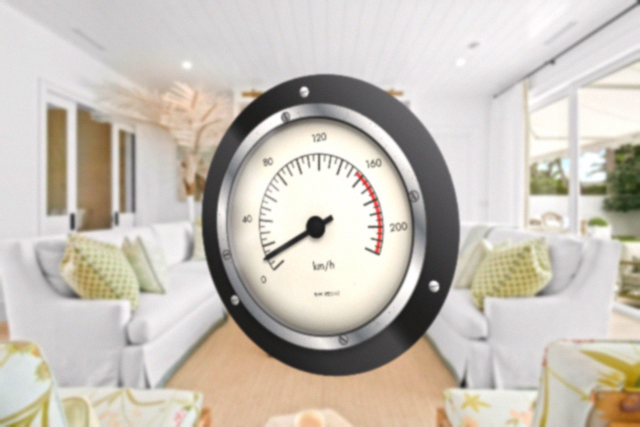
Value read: 10 km/h
